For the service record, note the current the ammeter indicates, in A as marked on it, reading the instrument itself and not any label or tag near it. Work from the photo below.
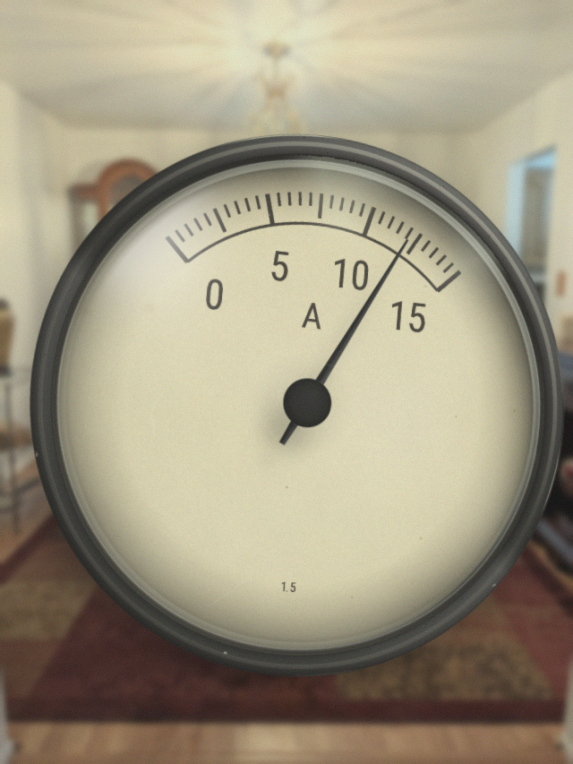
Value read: 12 A
